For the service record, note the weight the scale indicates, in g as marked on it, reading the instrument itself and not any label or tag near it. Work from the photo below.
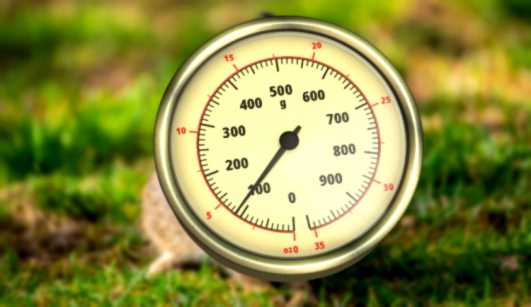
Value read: 110 g
